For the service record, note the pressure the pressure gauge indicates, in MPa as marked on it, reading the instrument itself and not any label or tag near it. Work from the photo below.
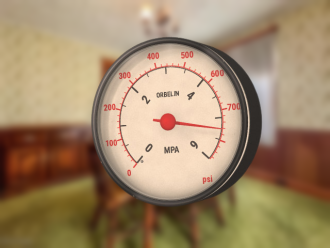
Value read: 5.25 MPa
